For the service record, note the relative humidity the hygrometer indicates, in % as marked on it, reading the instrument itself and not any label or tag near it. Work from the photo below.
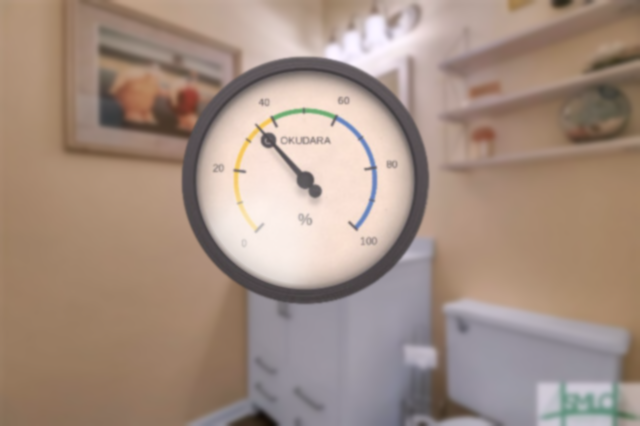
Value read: 35 %
